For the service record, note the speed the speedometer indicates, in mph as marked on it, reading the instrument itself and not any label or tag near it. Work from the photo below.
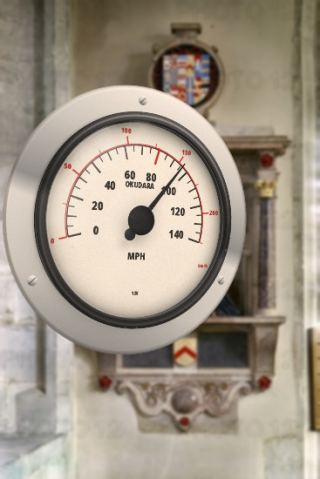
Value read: 95 mph
